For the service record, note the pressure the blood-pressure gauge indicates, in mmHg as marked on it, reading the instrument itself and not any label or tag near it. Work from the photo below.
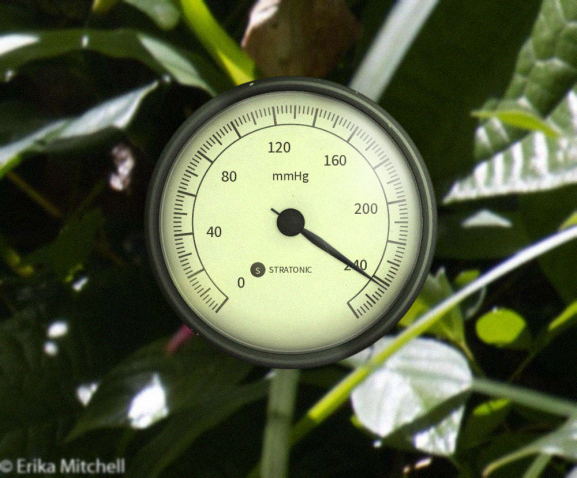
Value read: 242 mmHg
